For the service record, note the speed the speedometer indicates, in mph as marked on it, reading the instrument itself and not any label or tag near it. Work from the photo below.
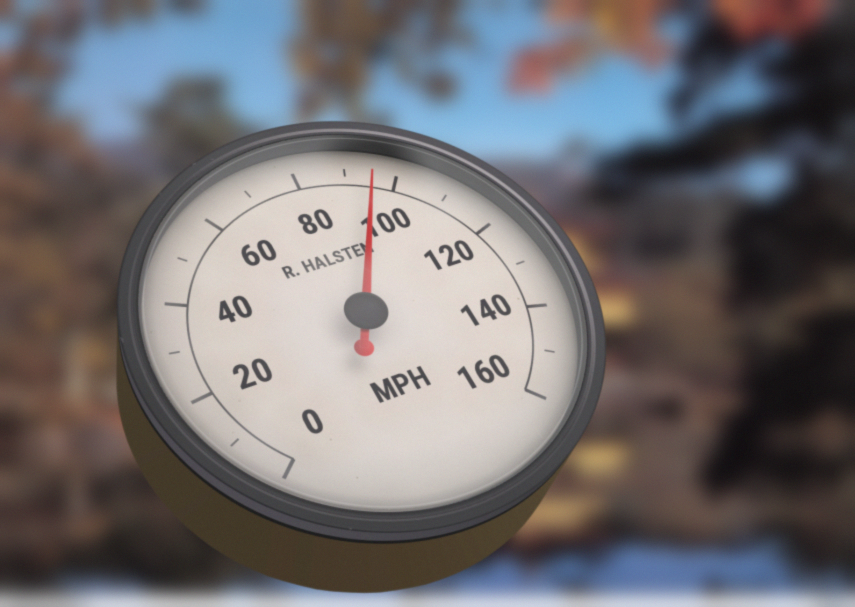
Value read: 95 mph
